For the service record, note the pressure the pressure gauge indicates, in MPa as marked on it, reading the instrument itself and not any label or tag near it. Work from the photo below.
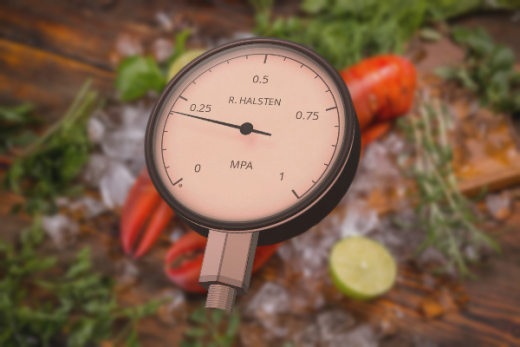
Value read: 0.2 MPa
